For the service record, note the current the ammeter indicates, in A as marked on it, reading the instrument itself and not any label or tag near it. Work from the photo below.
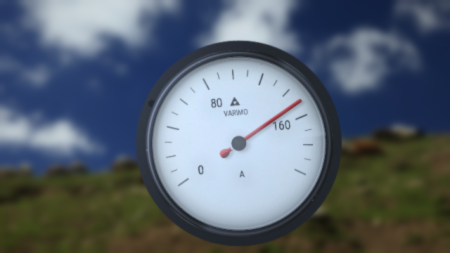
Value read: 150 A
